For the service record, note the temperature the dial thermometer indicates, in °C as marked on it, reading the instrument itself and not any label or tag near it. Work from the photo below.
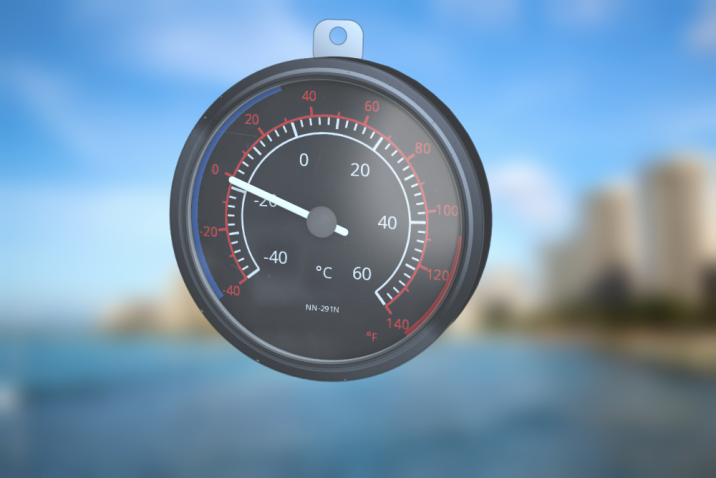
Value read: -18 °C
